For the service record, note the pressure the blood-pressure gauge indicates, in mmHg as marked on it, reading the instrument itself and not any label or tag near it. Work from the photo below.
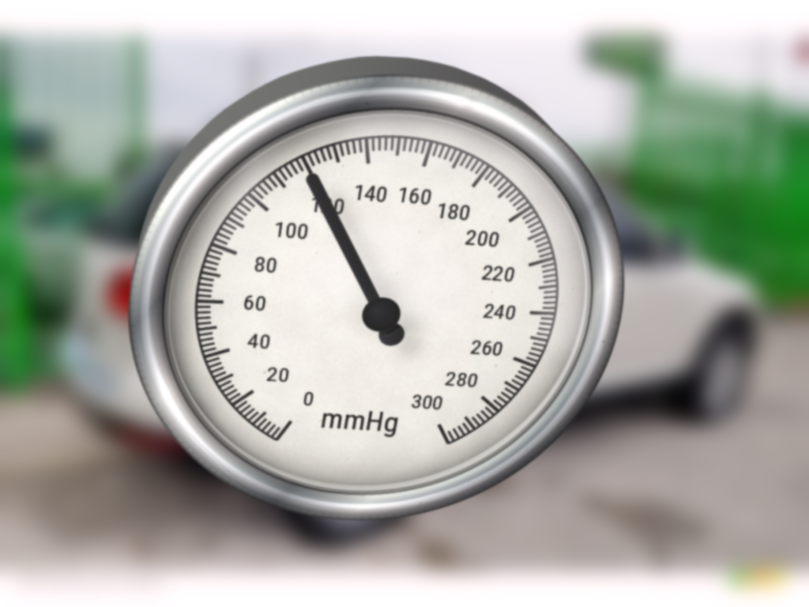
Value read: 120 mmHg
